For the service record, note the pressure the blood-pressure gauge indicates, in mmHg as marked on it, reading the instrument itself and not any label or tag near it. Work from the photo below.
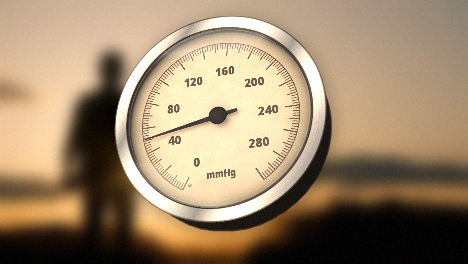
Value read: 50 mmHg
